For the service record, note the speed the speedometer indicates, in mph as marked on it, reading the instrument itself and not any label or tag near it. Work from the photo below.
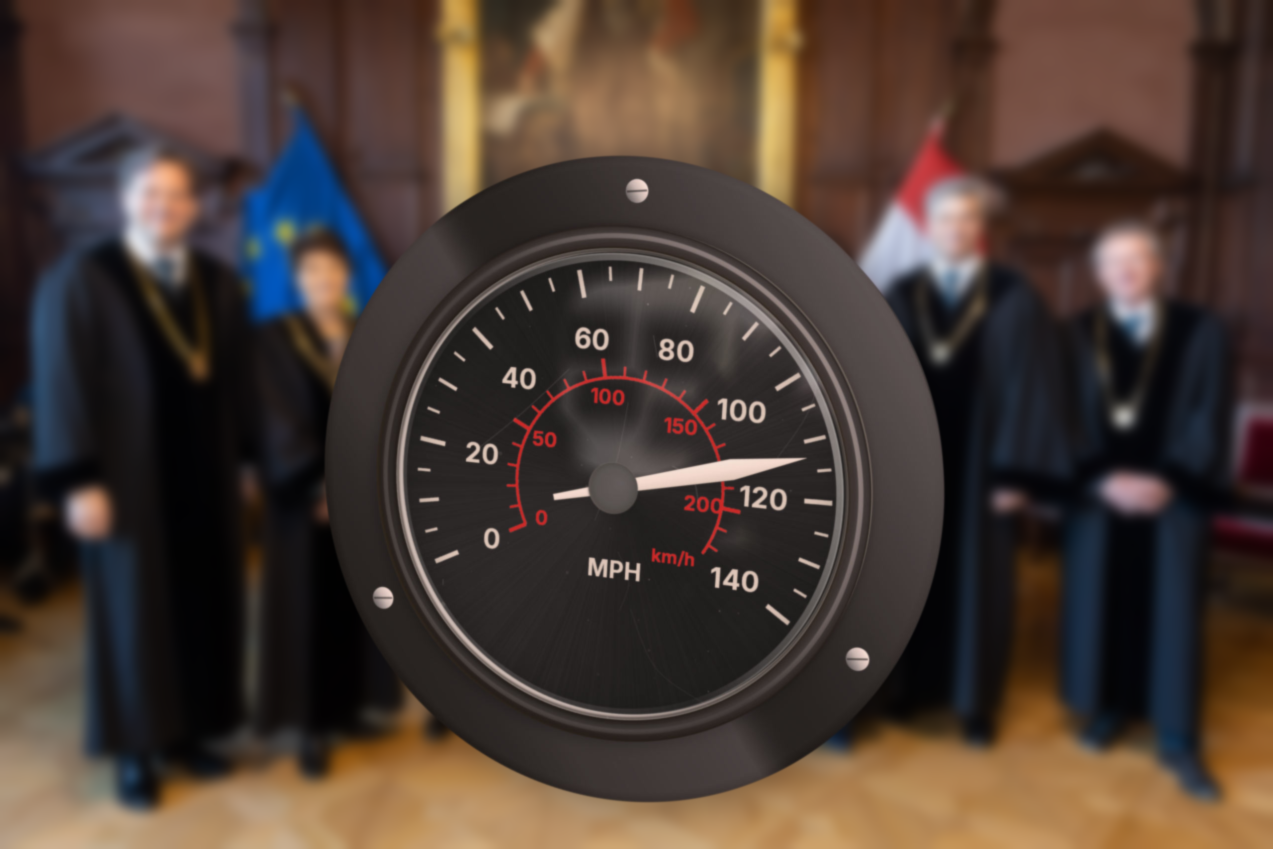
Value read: 112.5 mph
